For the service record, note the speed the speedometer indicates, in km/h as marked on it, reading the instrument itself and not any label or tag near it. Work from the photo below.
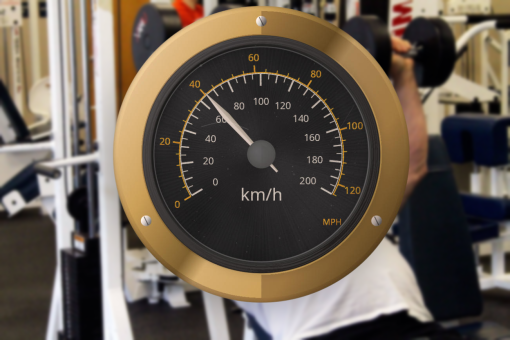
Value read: 65 km/h
